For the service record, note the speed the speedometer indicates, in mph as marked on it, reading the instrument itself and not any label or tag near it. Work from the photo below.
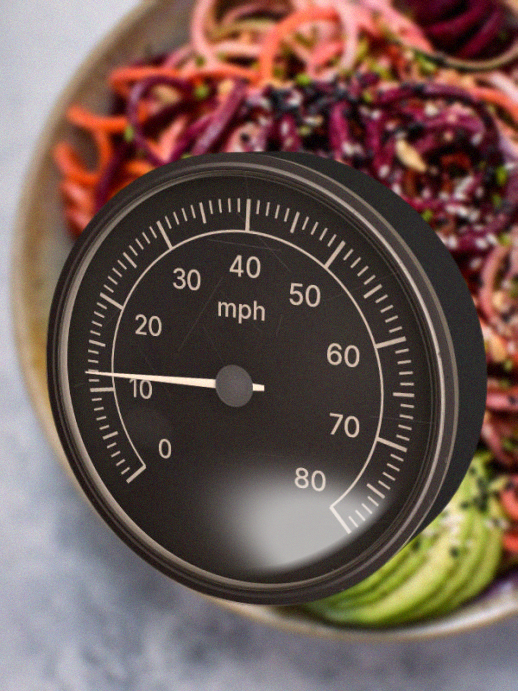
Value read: 12 mph
